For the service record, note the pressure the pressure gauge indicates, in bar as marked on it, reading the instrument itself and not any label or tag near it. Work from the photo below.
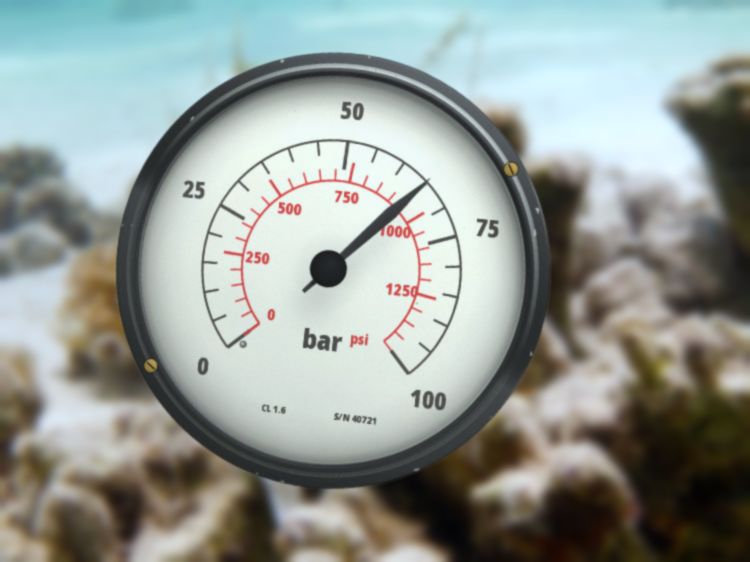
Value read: 65 bar
